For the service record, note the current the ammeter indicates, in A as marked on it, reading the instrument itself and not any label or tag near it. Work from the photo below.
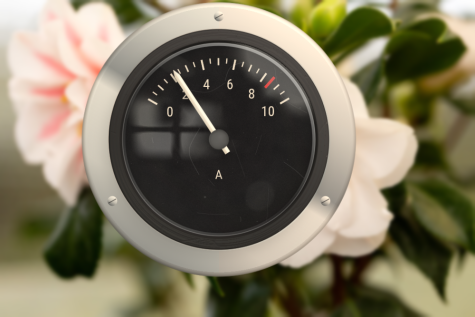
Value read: 2.25 A
